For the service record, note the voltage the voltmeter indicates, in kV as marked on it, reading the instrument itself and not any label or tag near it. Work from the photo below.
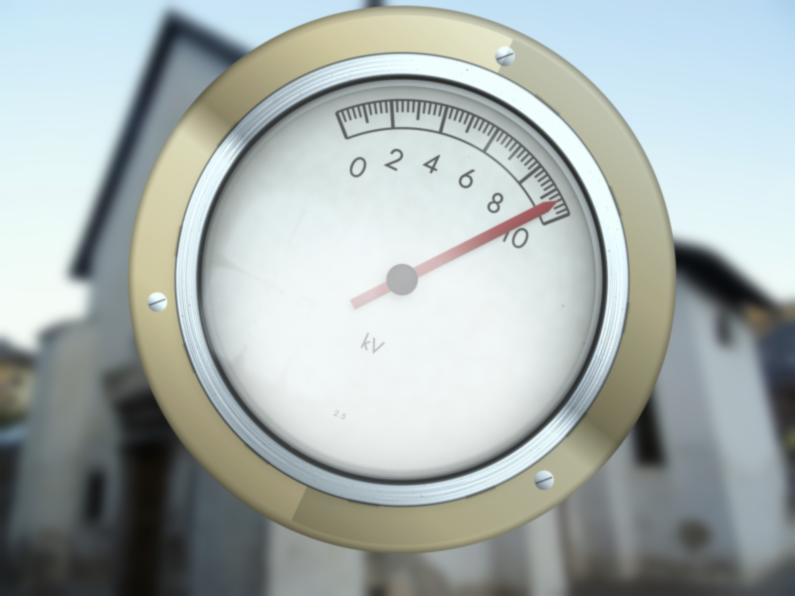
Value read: 9.4 kV
